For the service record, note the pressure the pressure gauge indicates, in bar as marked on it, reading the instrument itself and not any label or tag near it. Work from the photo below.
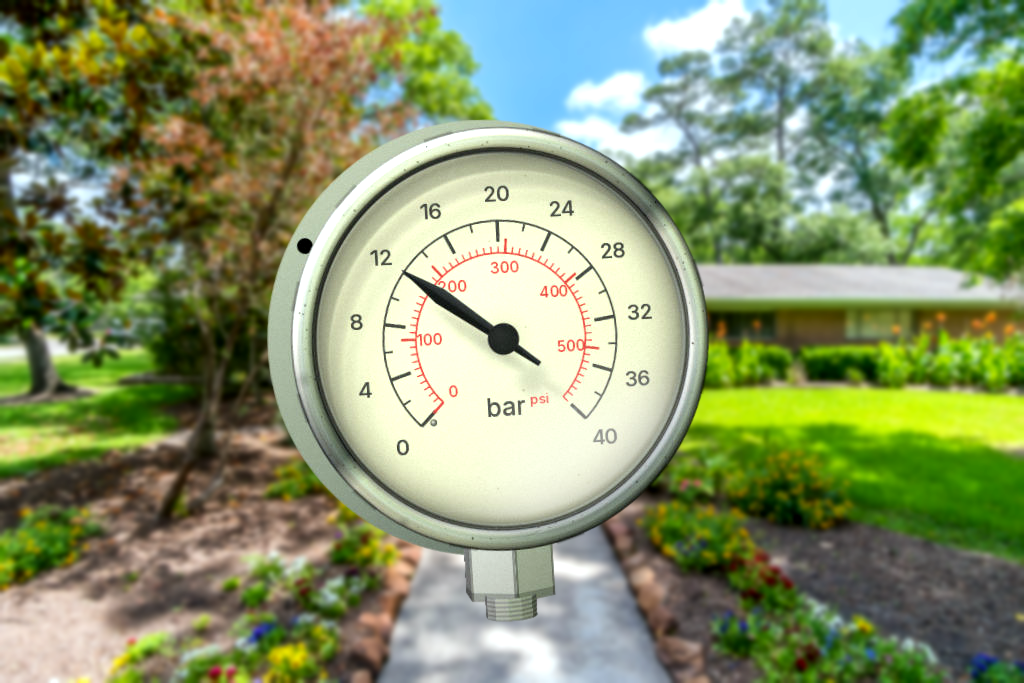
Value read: 12 bar
